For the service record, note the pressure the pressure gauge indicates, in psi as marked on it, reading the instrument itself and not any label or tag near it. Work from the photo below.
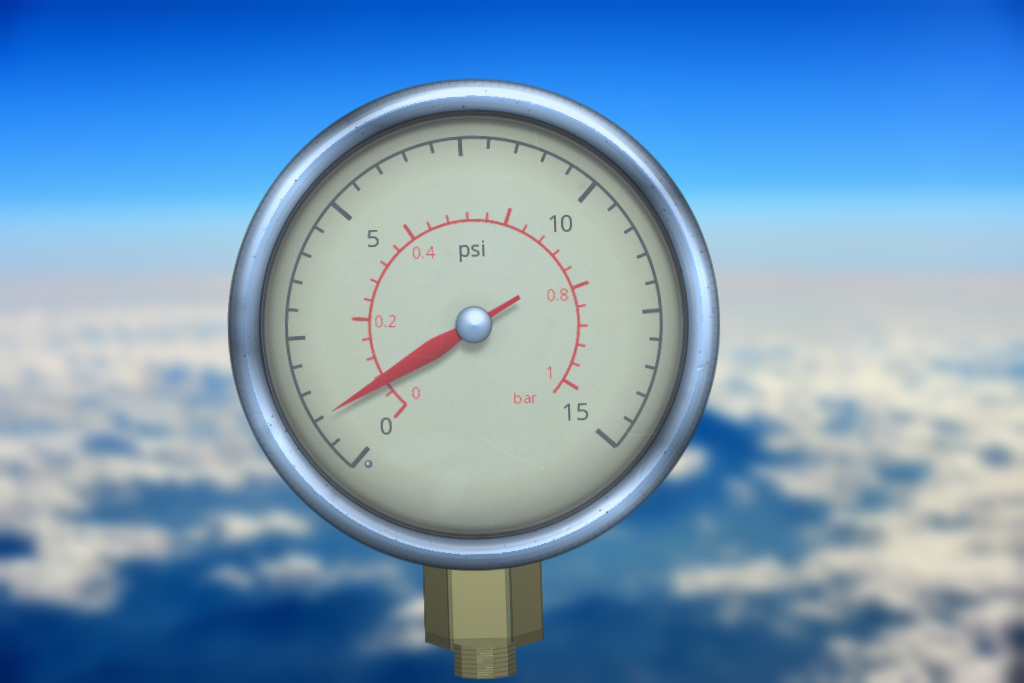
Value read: 1 psi
